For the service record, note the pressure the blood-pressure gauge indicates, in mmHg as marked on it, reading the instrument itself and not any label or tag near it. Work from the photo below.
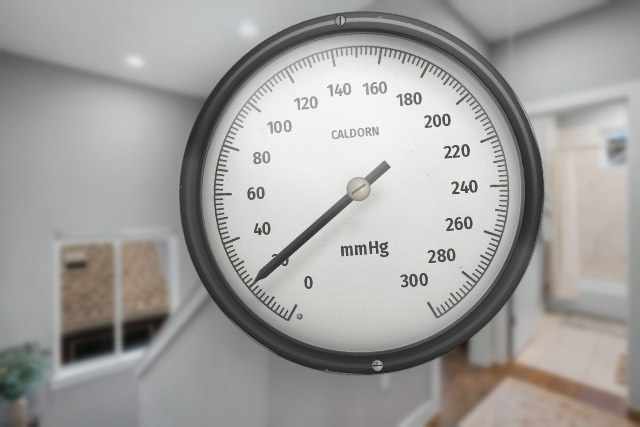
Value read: 20 mmHg
